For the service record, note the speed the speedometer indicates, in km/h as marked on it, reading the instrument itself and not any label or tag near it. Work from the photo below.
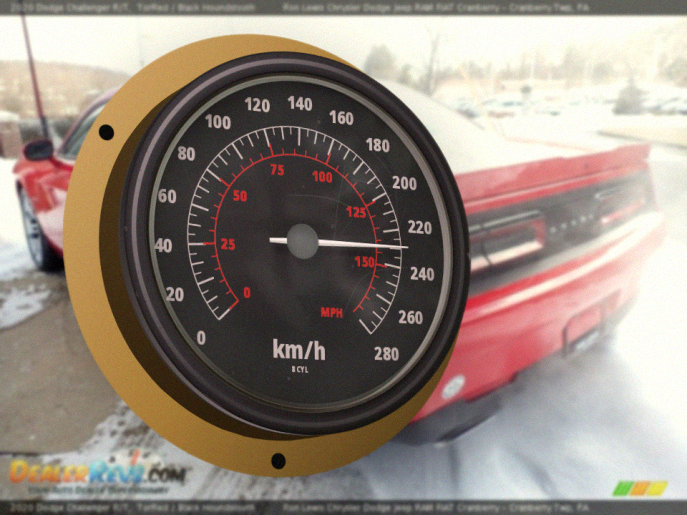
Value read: 230 km/h
